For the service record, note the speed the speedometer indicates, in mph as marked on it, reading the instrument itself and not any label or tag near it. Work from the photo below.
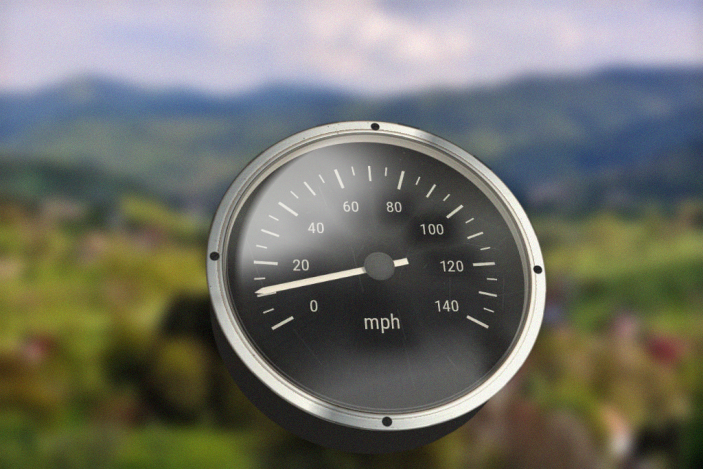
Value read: 10 mph
